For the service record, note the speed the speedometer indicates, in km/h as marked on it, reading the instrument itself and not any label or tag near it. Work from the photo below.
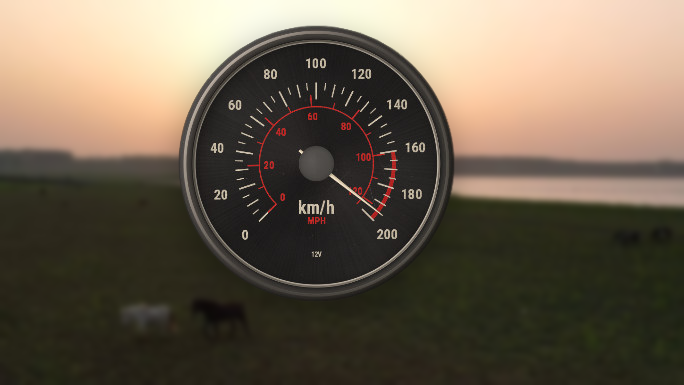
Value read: 195 km/h
